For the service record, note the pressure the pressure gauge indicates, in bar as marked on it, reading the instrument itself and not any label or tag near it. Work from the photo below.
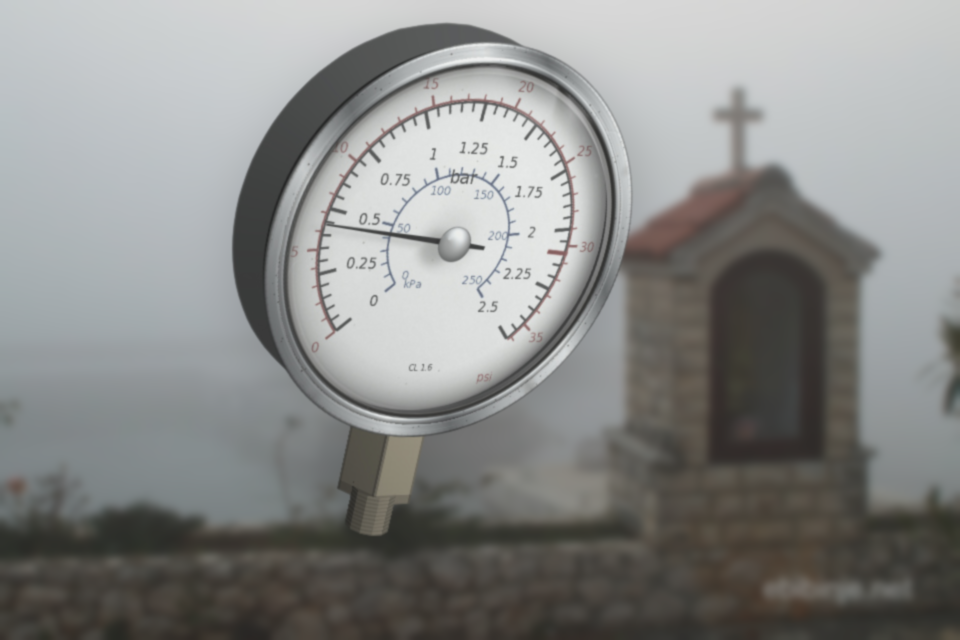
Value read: 0.45 bar
